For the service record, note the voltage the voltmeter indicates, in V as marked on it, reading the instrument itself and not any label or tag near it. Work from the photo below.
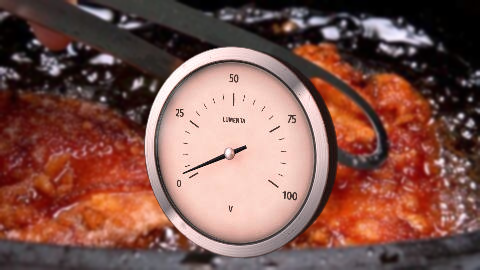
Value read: 2.5 V
